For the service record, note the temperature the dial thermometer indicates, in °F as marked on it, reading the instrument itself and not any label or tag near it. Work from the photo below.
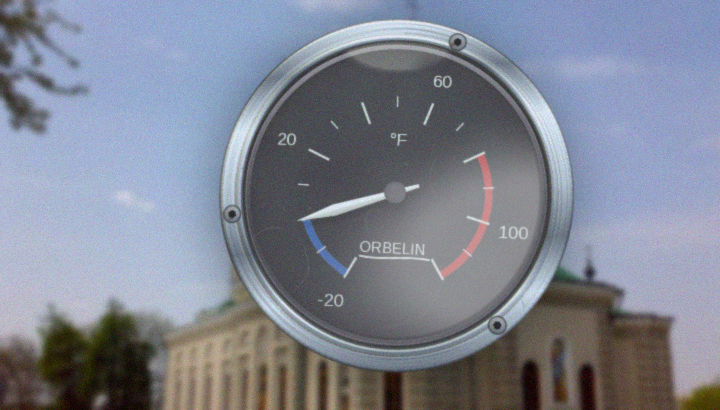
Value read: 0 °F
